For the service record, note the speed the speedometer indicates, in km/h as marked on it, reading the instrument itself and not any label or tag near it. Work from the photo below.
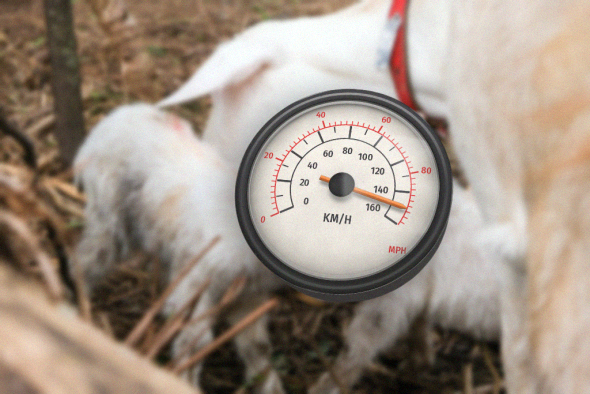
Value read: 150 km/h
